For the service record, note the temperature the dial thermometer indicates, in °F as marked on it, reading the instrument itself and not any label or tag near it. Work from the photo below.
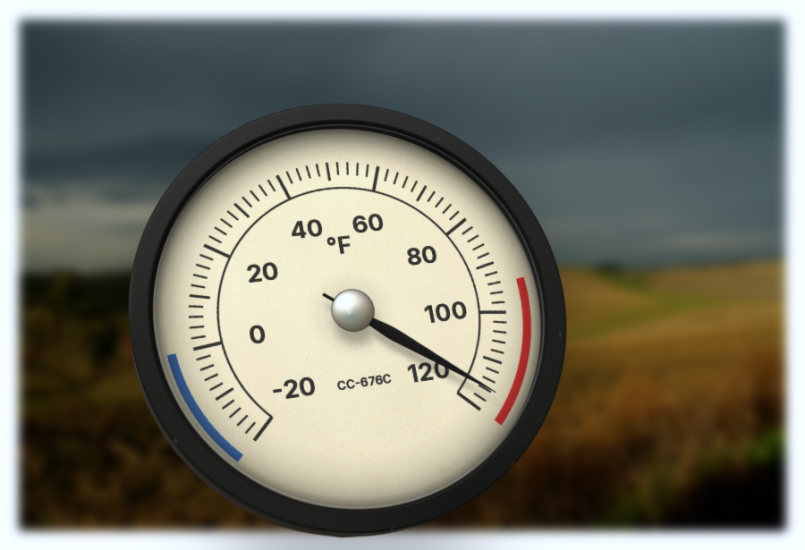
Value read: 116 °F
